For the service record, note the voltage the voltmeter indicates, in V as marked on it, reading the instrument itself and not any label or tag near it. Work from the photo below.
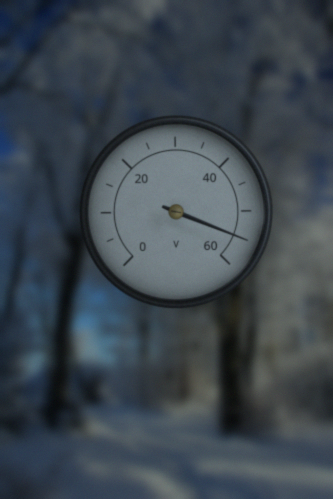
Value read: 55 V
